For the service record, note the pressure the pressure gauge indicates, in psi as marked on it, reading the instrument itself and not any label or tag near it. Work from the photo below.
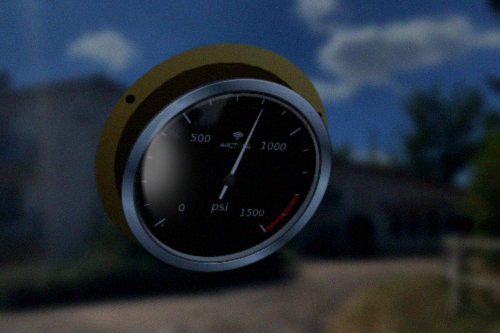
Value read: 800 psi
